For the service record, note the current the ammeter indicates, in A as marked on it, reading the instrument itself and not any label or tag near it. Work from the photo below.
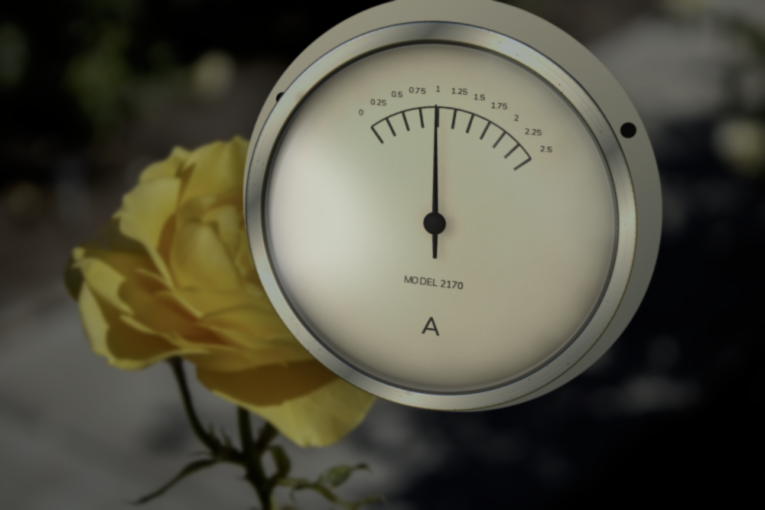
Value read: 1 A
